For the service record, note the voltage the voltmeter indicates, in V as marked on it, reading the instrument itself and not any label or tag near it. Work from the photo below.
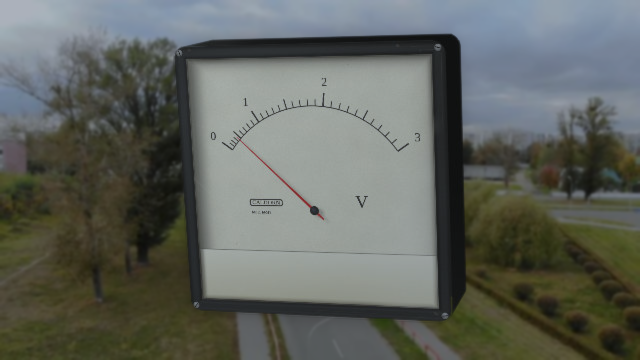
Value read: 0.5 V
